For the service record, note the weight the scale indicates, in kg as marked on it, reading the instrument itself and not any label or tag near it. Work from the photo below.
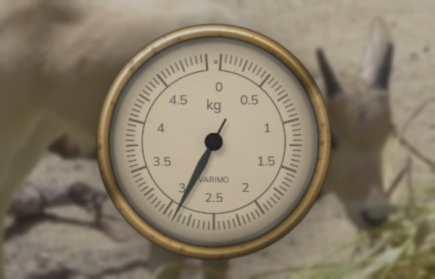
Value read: 2.9 kg
